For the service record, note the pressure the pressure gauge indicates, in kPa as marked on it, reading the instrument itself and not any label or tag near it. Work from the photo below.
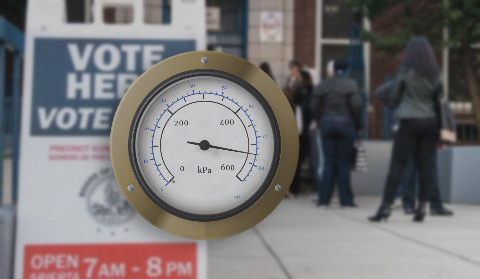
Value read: 525 kPa
